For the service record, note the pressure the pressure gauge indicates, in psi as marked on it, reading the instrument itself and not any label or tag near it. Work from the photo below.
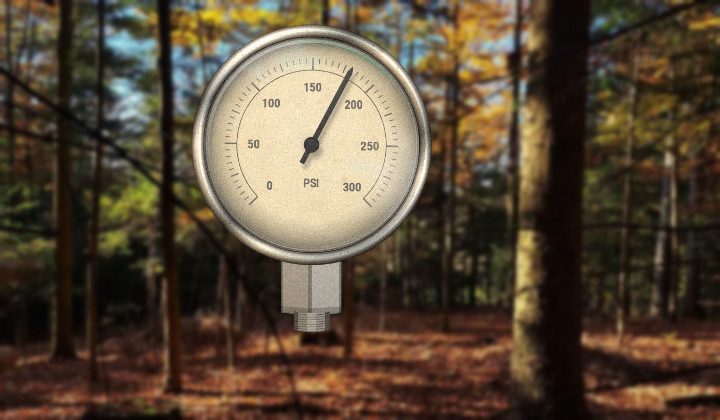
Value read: 180 psi
